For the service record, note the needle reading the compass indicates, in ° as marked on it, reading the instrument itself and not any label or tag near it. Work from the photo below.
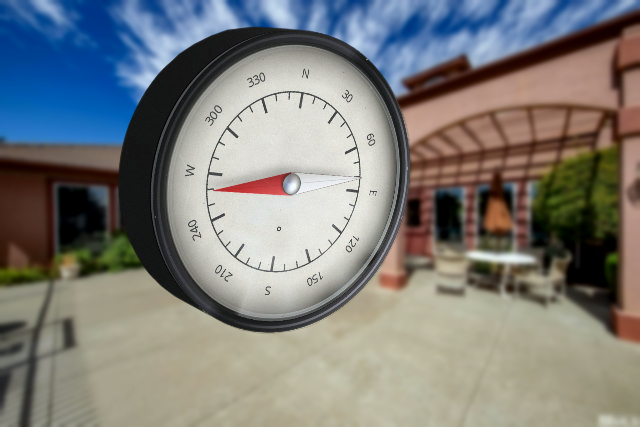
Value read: 260 °
